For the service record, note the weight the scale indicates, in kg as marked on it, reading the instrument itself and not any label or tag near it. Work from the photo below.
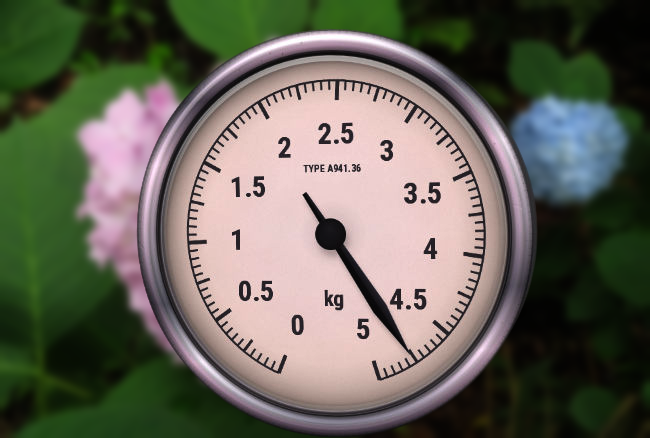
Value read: 4.75 kg
